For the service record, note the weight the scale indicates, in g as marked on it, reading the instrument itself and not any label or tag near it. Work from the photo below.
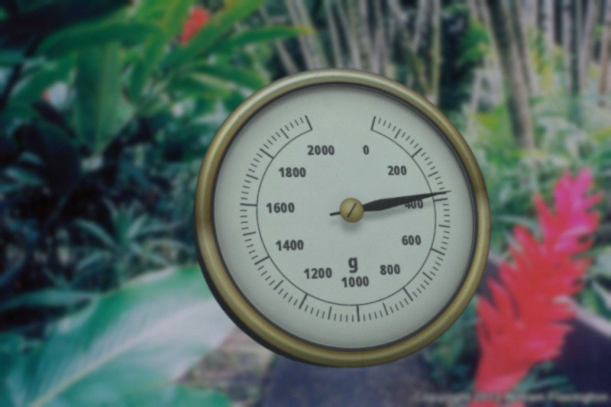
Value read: 380 g
